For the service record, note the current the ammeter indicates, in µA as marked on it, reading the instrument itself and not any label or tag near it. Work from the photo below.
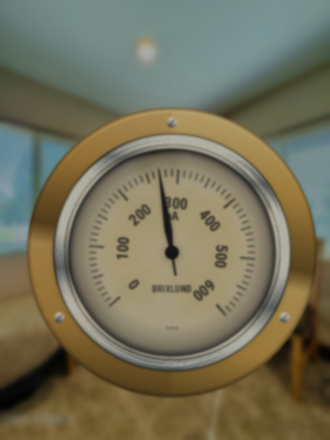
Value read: 270 µA
